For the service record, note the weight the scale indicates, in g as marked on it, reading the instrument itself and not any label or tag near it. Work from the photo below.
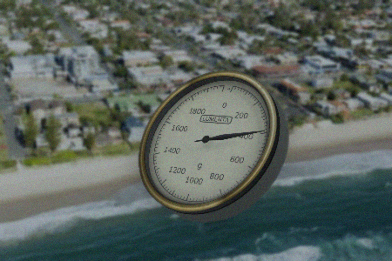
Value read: 400 g
